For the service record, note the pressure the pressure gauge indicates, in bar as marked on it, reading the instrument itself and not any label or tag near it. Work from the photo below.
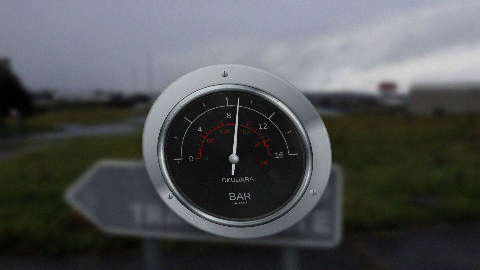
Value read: 9 bar
